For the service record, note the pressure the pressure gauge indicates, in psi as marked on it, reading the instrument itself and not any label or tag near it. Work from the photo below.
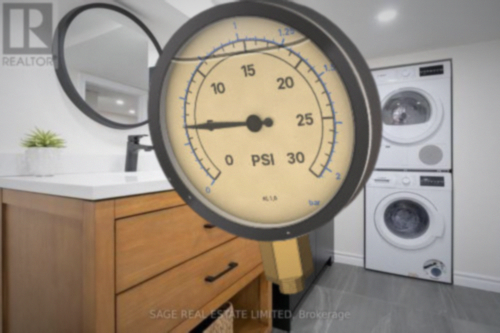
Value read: 5 psi
